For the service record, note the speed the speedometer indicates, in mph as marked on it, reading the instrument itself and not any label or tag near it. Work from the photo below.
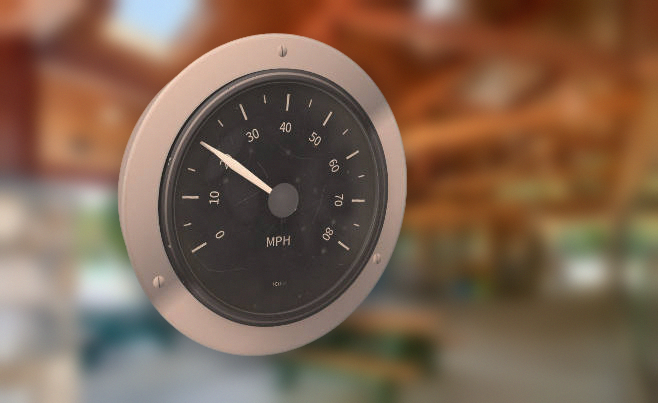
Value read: 20 mph
